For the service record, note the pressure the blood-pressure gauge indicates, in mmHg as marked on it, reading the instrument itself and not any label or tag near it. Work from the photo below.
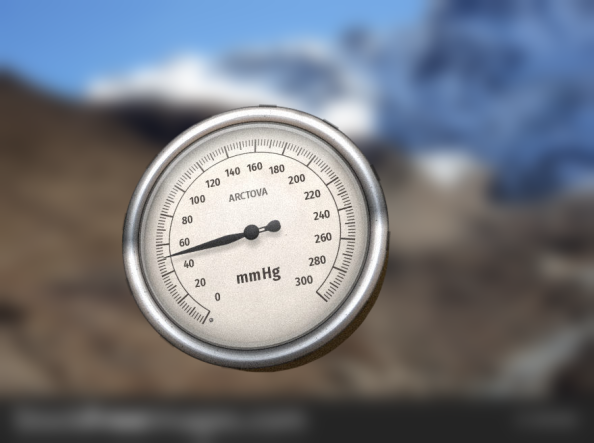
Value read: 50 mmHg
